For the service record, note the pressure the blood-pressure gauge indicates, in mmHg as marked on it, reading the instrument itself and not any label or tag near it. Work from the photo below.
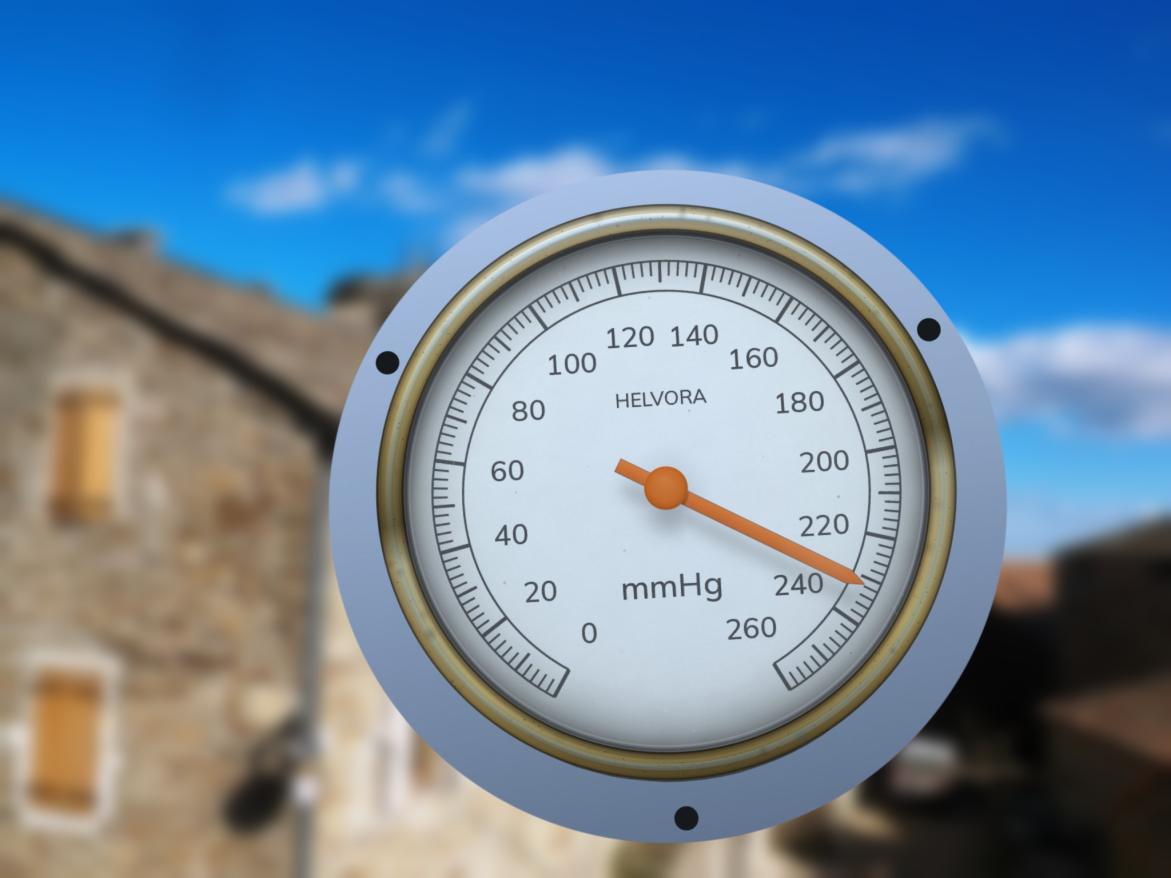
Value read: 232 mmHg
